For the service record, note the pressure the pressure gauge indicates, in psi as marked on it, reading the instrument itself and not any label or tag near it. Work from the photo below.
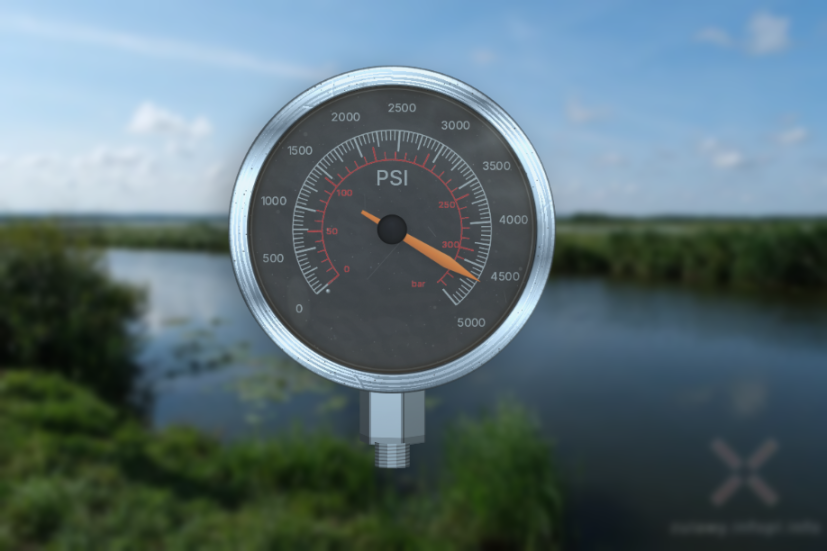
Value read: 4650 psi
